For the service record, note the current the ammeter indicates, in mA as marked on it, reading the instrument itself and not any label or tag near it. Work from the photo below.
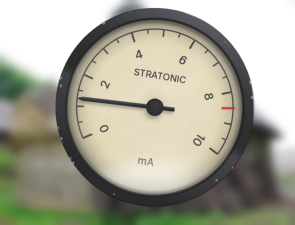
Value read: 1.25 mA
